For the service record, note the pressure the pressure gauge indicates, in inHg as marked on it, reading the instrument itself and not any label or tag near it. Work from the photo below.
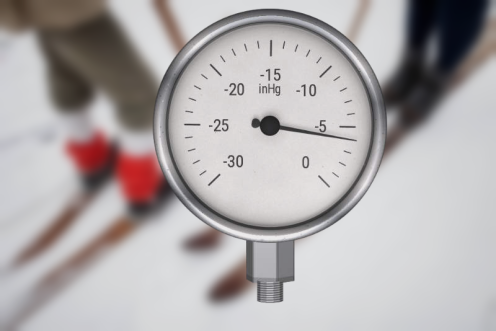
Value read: -4 inHg
